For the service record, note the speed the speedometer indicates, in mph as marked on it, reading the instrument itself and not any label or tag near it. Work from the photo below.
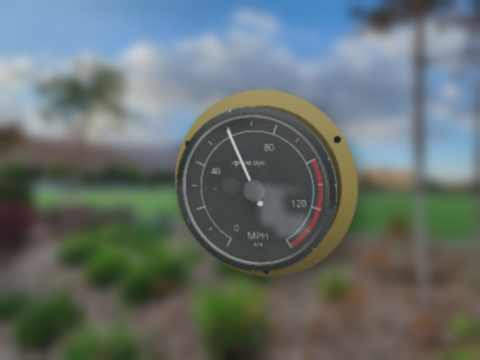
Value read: 60 mph
